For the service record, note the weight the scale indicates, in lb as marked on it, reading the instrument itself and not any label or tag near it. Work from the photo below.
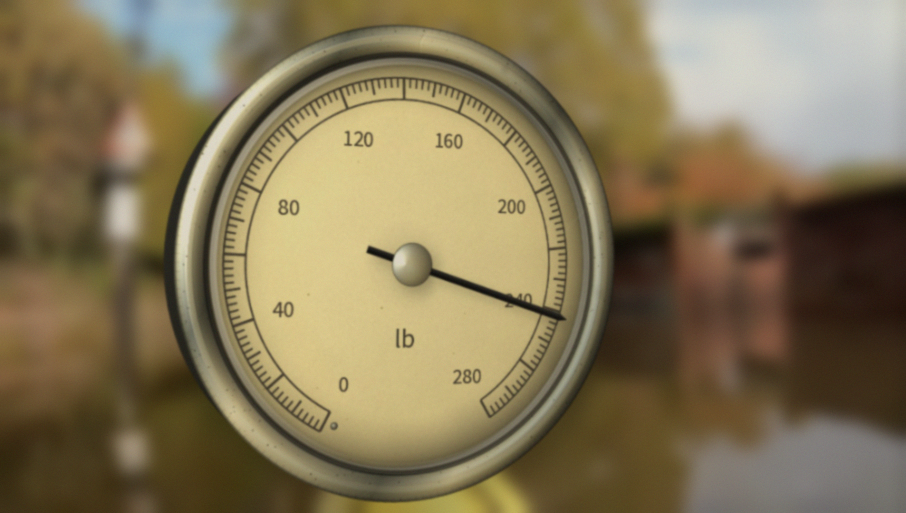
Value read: 242 lb
